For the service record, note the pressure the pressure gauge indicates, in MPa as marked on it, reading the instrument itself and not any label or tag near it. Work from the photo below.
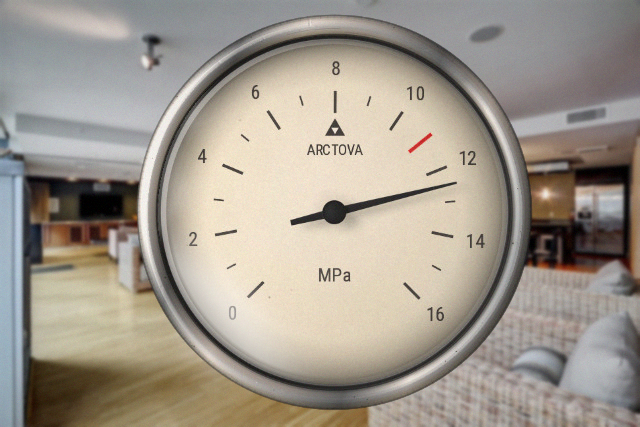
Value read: 12.5 MPa
